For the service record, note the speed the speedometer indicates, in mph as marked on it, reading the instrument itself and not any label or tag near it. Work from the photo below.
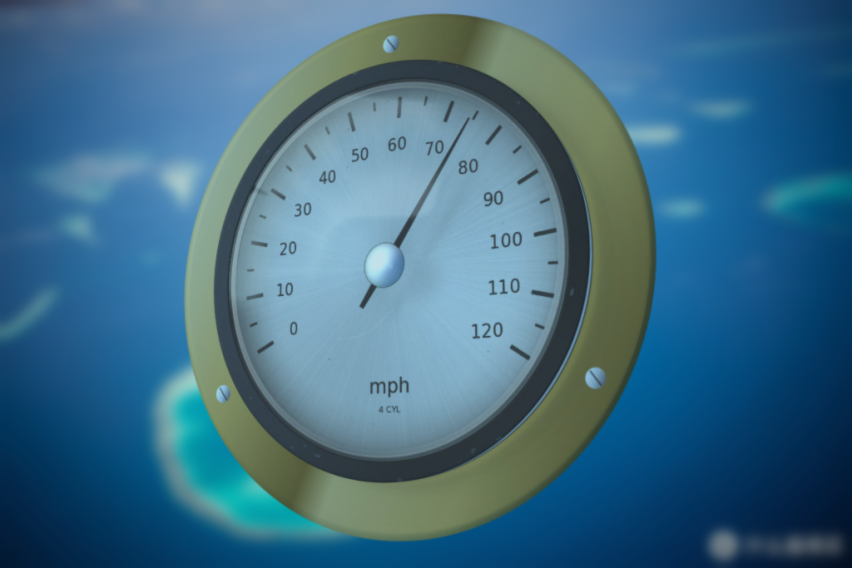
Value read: 75 mph
